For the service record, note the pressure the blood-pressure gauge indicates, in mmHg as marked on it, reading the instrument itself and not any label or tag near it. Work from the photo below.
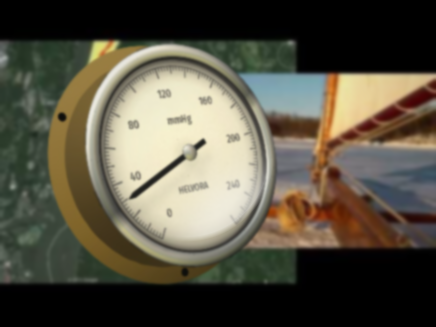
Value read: 30 mmHg
